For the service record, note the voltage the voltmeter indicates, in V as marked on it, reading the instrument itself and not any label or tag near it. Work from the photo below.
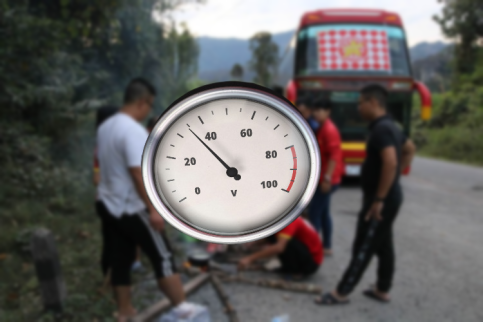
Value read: 35 V
